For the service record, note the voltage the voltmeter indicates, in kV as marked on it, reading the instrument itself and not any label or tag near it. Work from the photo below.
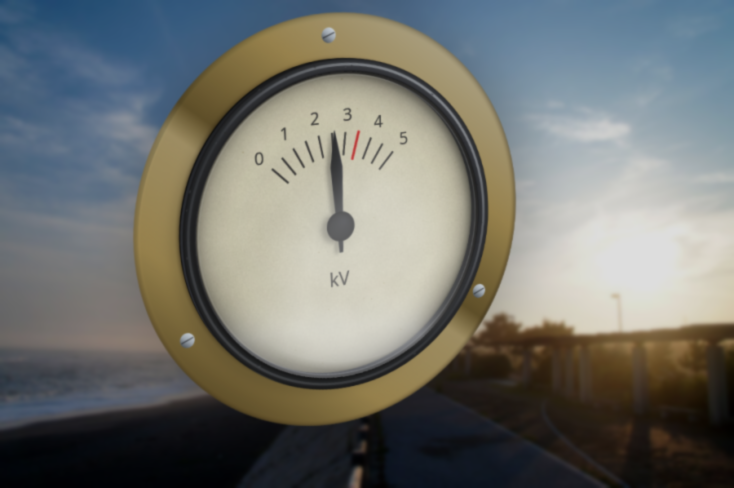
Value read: 2.5 kV
